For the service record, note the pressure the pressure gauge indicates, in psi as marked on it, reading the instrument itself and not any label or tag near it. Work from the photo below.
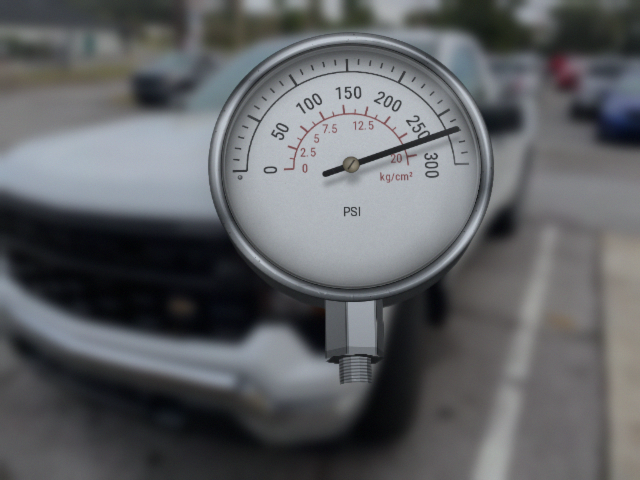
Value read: 270 psi
